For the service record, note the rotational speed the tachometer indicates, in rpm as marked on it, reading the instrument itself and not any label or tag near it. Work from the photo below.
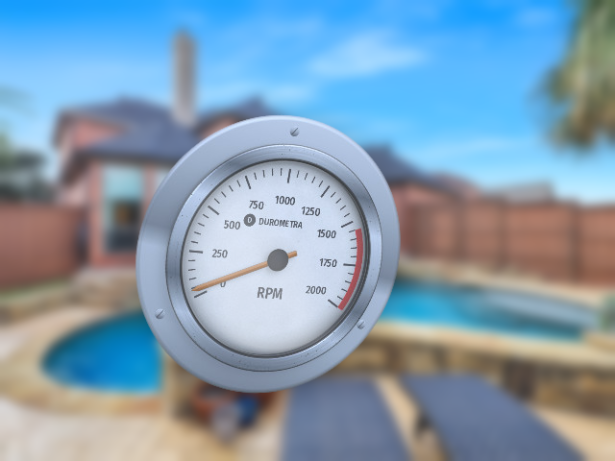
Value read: 50 rpm
